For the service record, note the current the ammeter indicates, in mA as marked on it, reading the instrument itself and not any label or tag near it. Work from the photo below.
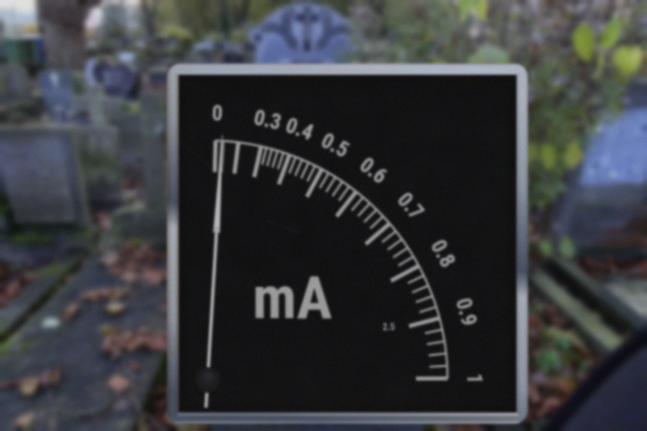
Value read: 0.1 mA
